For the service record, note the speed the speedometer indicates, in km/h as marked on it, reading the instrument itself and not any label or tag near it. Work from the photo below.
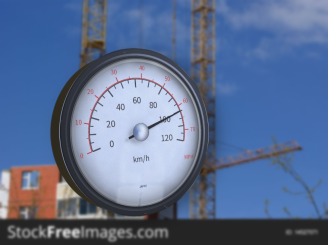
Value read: 100 km/h
